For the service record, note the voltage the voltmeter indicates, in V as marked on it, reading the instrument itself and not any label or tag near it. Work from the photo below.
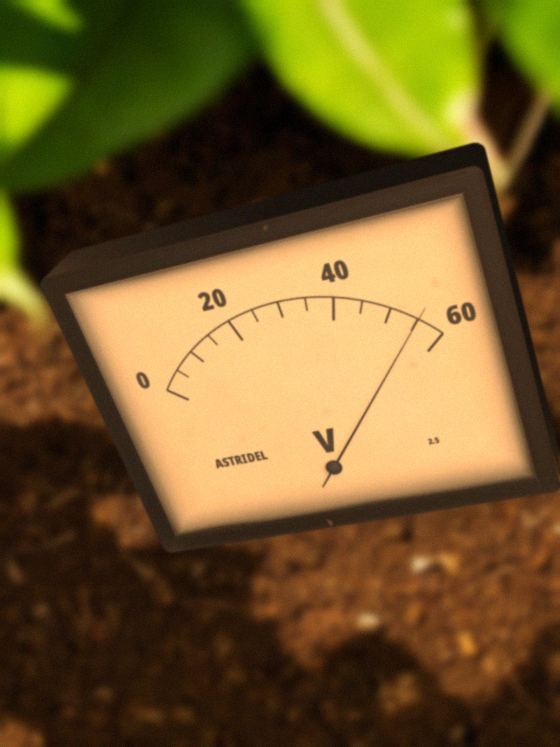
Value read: 55 V
